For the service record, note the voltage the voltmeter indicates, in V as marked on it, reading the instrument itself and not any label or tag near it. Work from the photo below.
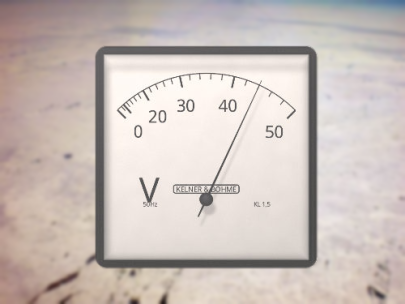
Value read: 44 V
